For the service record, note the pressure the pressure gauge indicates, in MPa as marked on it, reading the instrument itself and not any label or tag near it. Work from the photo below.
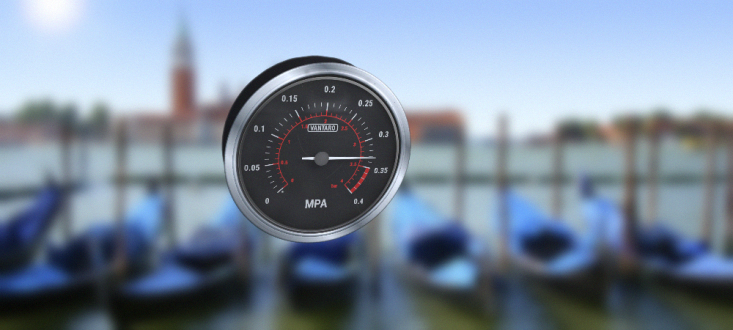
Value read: 0.33 MPa
